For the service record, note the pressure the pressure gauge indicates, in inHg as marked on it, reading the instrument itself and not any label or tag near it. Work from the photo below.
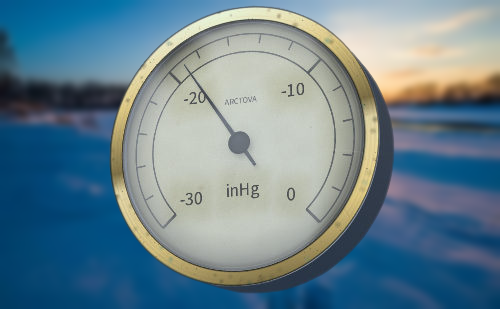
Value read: -19 inHg
